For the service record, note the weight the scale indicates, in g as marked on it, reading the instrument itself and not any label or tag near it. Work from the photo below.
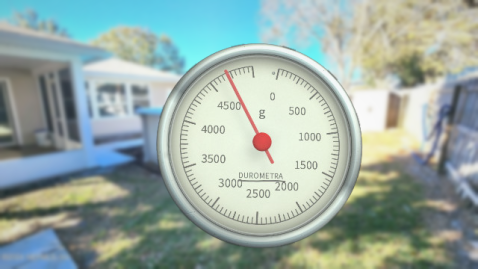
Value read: 4700 g
